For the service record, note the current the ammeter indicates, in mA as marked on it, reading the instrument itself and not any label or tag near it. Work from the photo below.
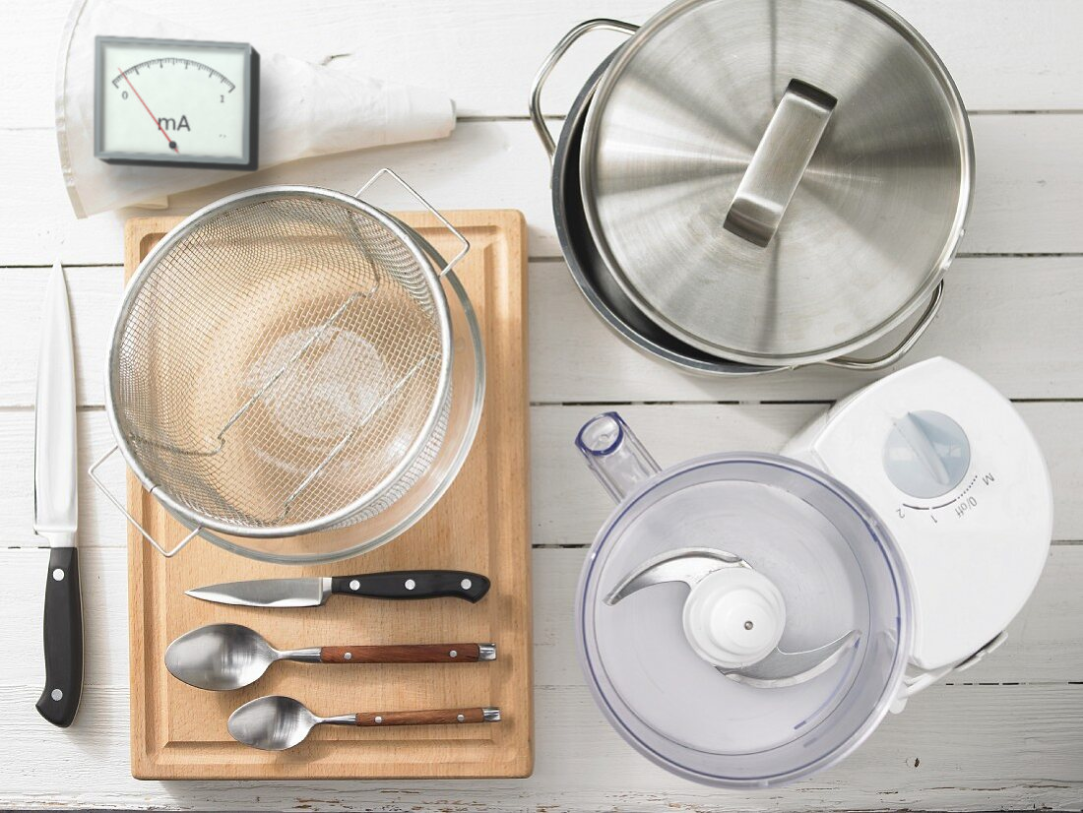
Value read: 0.1 mA
